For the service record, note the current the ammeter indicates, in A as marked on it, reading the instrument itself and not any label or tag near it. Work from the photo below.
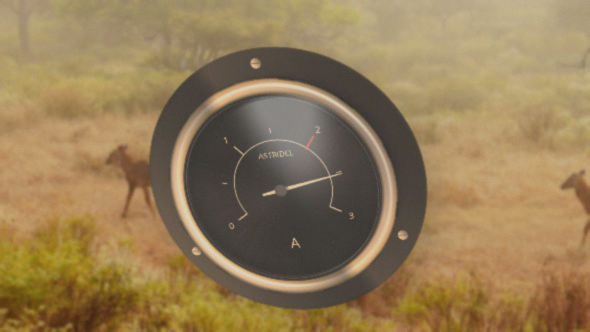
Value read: 2.5 A
